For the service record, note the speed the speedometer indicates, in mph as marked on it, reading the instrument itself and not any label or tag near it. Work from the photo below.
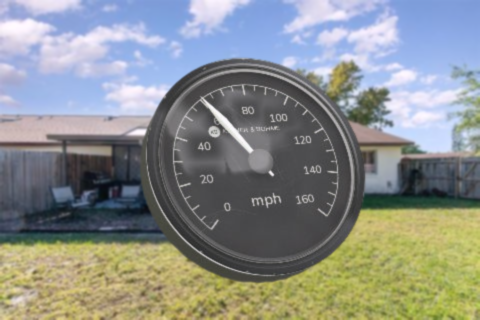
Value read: 60 mph
